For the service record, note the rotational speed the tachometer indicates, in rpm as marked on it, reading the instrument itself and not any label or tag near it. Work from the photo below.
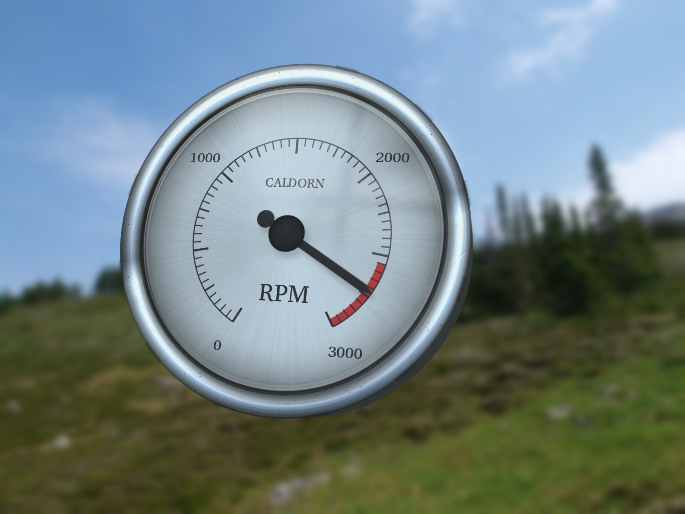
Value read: 2725 rpm
